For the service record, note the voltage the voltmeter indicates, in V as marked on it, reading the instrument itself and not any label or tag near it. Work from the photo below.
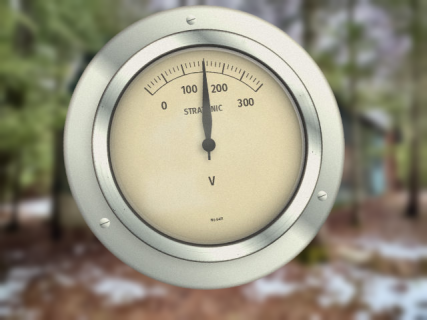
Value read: 150 V
